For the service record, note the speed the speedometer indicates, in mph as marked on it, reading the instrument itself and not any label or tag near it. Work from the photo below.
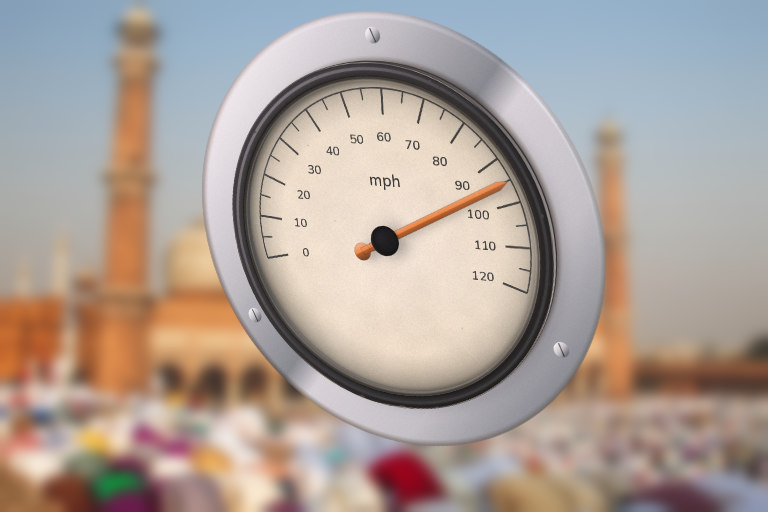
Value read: 95 mph
